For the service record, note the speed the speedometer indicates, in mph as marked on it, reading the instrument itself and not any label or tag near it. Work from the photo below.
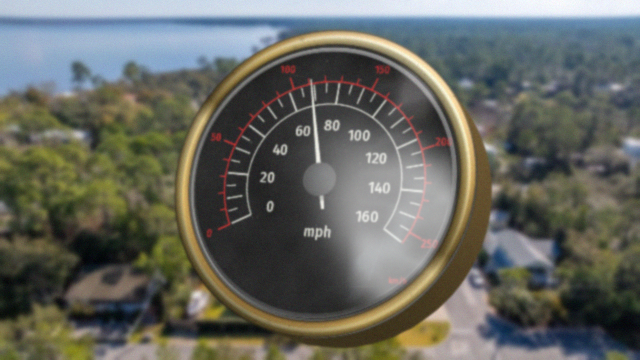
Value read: 70 mph
